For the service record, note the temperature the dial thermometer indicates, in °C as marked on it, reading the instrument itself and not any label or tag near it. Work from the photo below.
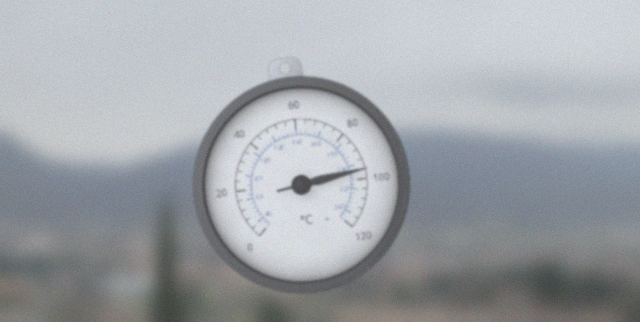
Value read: 96 °C
